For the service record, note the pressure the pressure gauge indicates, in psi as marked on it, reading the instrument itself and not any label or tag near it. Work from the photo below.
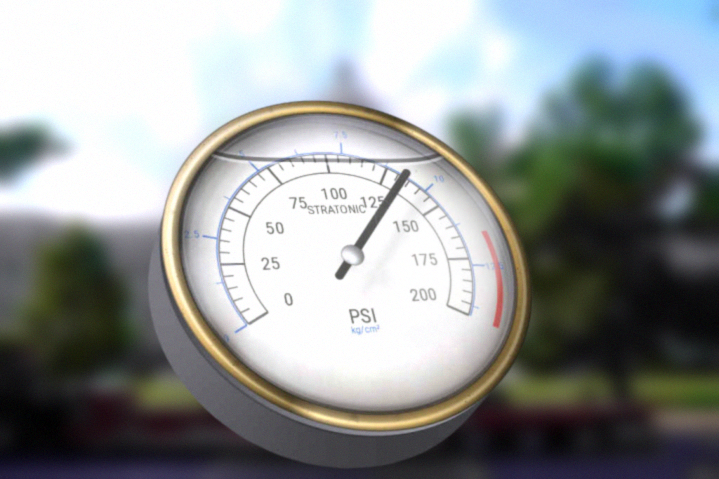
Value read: 132.5 psi
